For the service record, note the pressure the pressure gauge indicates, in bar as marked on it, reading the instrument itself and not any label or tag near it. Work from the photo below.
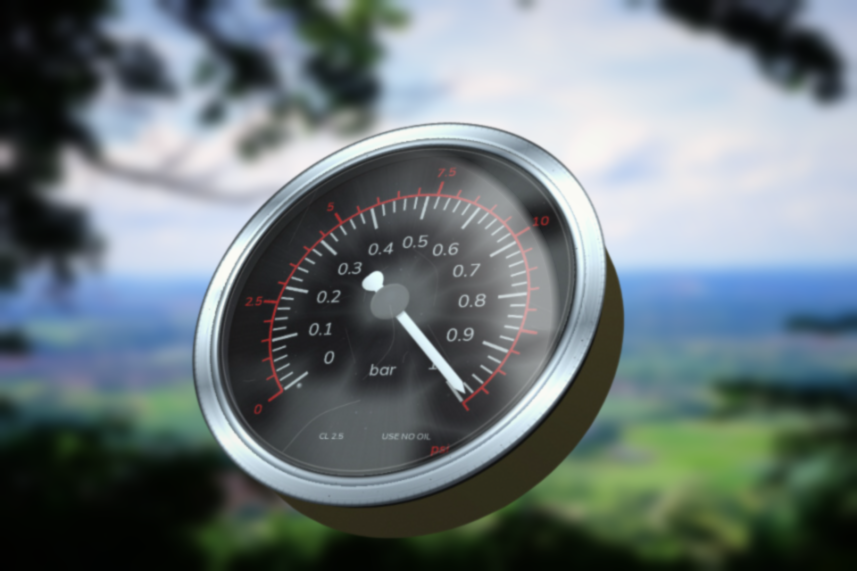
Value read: 0.99 bar
